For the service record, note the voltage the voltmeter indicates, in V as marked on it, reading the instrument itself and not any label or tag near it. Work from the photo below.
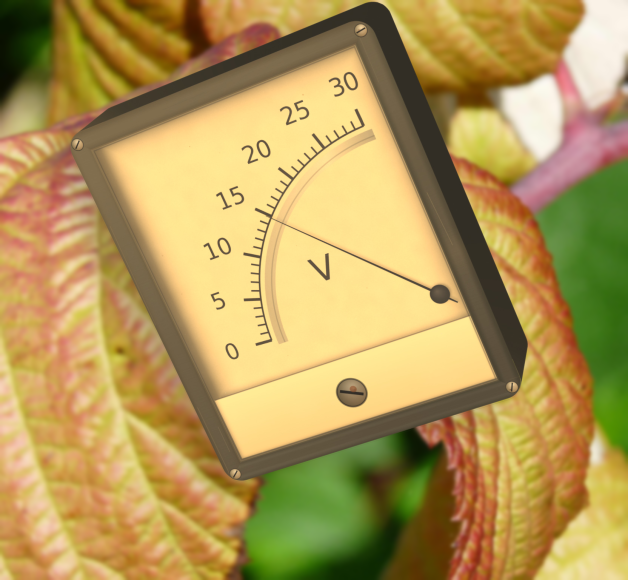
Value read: 15 V
